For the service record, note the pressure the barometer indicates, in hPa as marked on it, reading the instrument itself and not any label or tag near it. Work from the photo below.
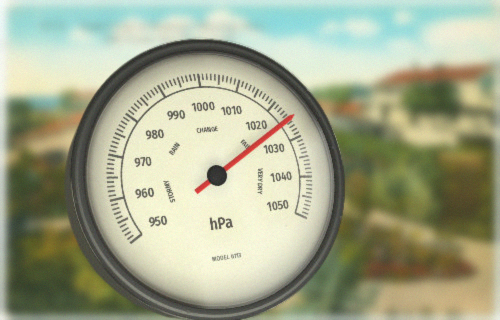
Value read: 1025 hPa
